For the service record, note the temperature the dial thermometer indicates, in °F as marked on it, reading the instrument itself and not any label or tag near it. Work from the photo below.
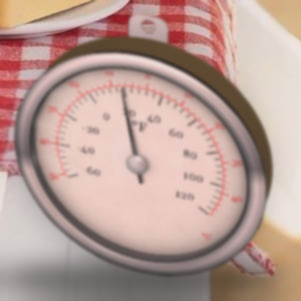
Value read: 20 °F
